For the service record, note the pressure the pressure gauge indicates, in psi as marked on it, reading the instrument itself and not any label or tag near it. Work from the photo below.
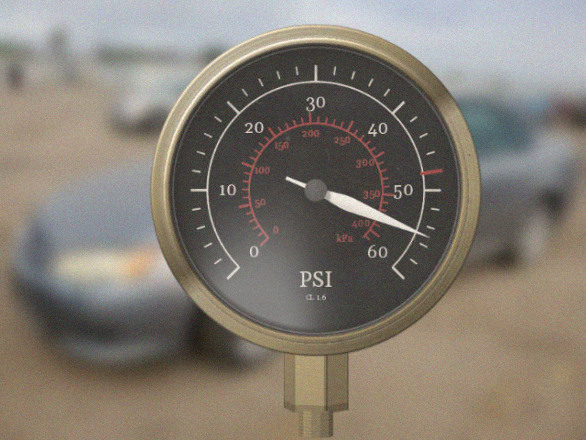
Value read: 55 psi
